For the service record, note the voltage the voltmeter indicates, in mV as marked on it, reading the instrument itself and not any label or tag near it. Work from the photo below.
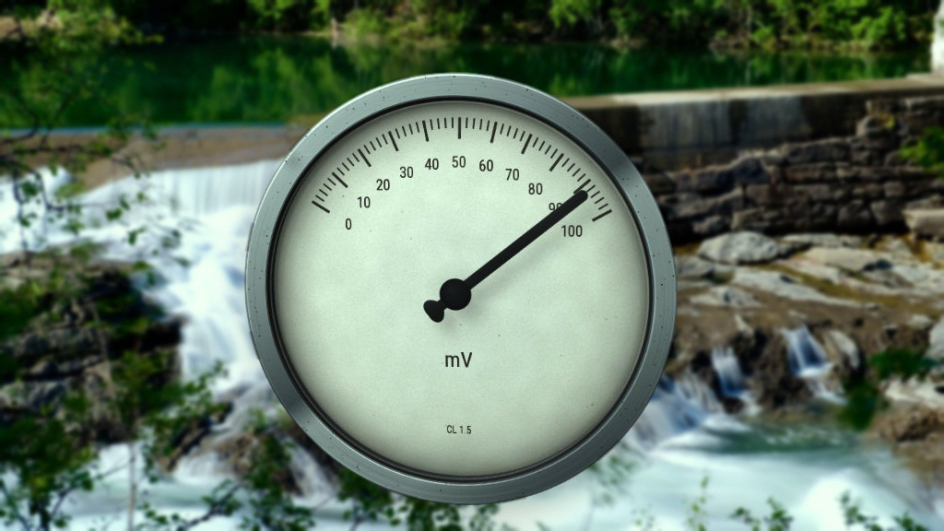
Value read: 92 mV
